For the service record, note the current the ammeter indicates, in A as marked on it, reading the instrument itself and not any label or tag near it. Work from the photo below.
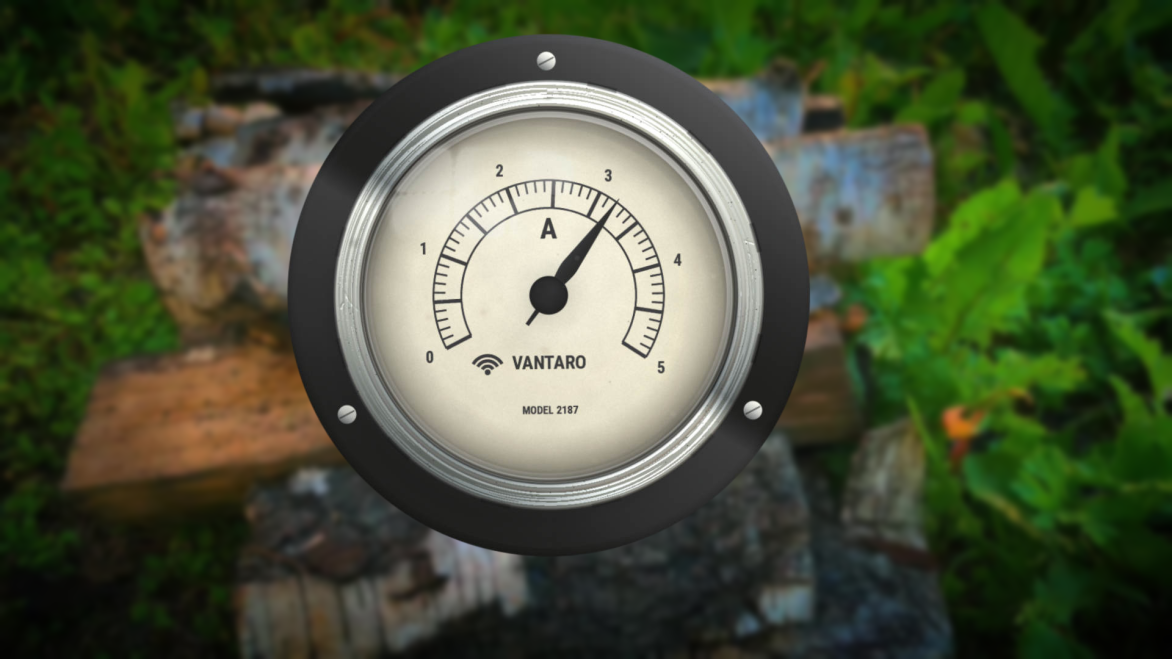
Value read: 3.2 A
